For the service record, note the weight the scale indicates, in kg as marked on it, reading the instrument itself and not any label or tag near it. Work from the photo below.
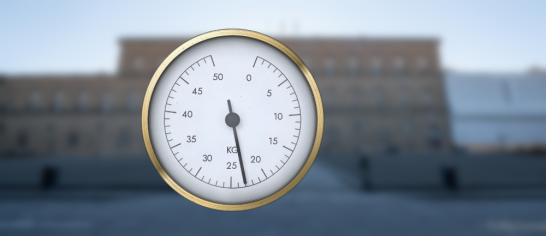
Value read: 23 kg
